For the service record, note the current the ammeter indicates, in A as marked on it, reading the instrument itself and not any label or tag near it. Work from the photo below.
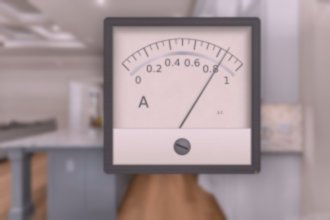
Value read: 0.85 A
